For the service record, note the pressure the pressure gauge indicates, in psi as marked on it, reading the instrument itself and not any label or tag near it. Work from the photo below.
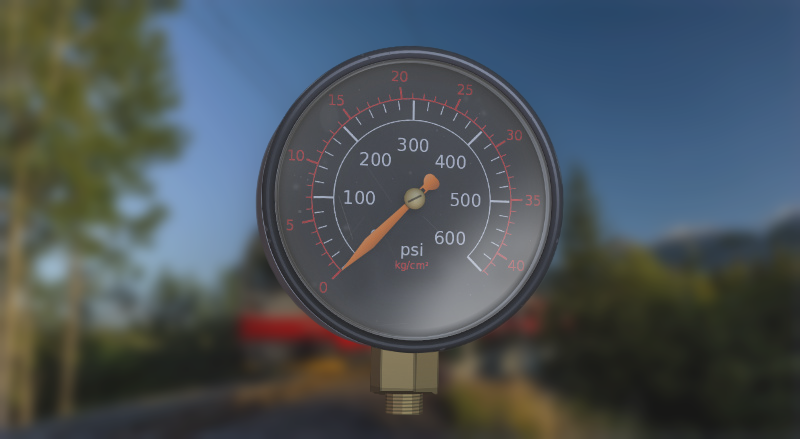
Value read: 0 psi
